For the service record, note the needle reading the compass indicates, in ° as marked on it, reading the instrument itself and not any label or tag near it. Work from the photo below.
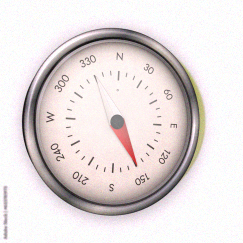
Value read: 150 °
